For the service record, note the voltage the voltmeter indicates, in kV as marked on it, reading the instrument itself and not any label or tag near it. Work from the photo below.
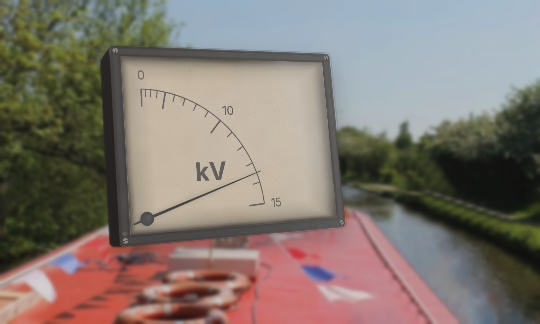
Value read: 13.5 kV
